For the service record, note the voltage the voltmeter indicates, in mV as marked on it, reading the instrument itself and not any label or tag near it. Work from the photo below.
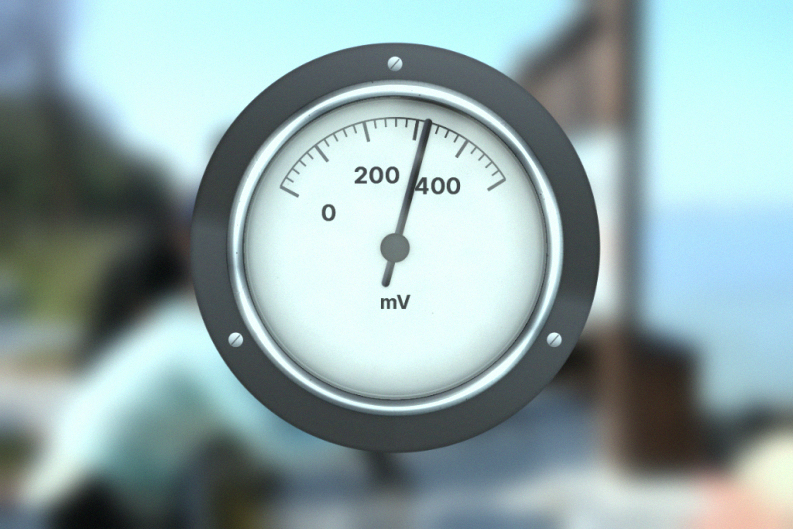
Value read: 320 mV
